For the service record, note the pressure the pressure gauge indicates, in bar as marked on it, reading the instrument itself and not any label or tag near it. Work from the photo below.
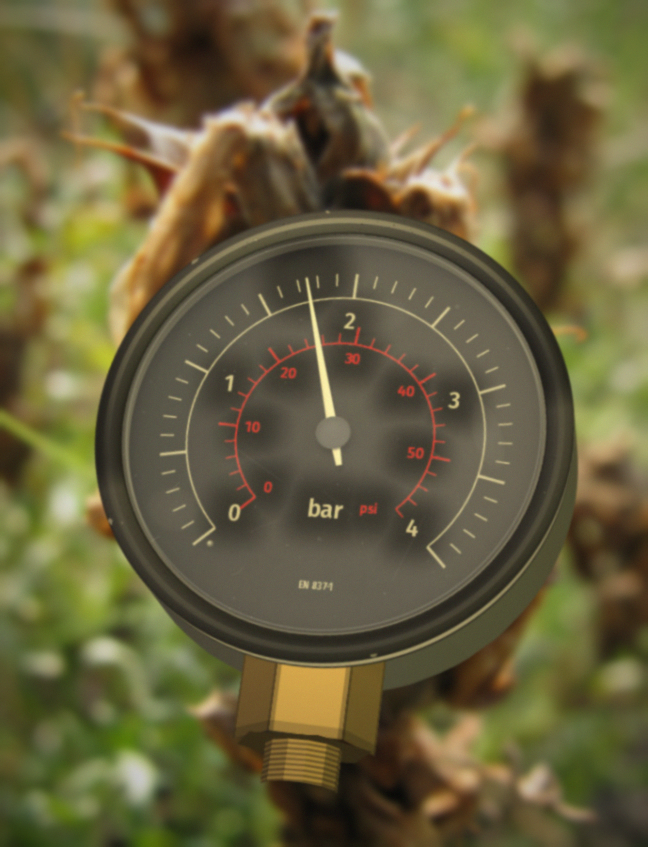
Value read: 1.75 bar
